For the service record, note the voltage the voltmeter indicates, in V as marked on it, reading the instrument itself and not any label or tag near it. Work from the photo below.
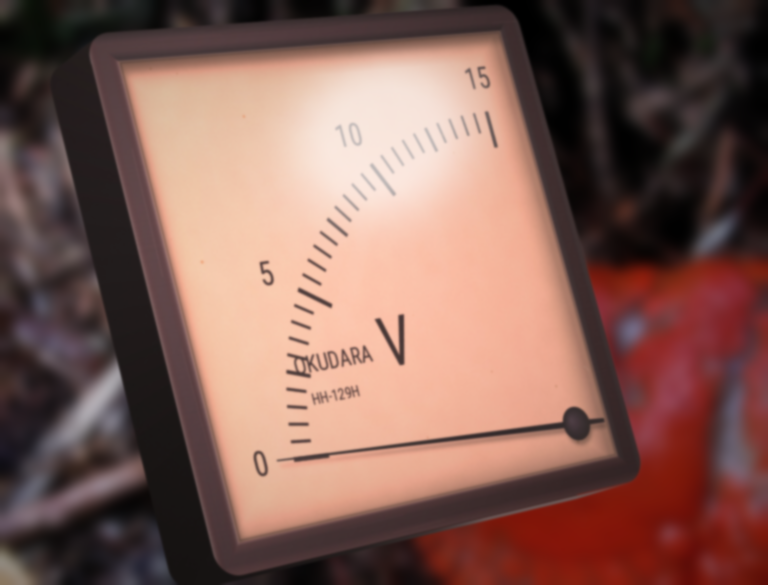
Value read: 0 V
